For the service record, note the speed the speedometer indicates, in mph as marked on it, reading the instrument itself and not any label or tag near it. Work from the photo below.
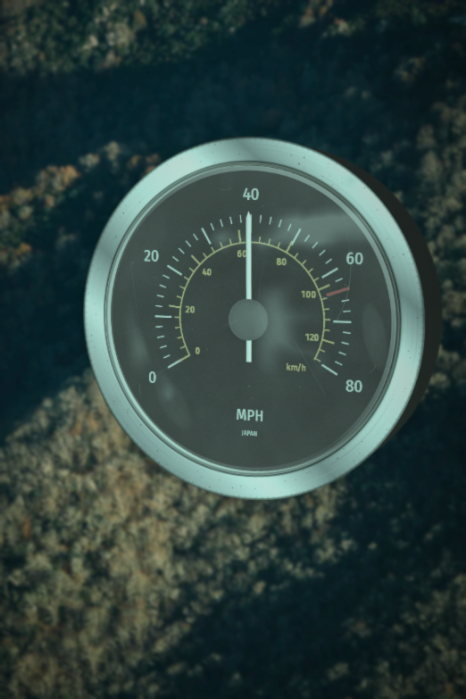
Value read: 40 mph
